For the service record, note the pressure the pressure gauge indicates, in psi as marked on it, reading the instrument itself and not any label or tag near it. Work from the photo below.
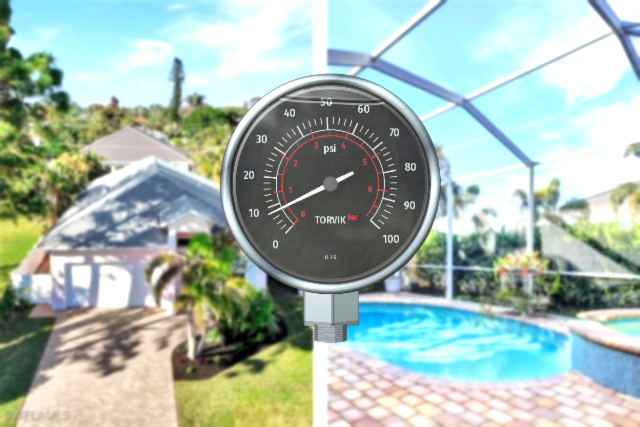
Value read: 8 psi
